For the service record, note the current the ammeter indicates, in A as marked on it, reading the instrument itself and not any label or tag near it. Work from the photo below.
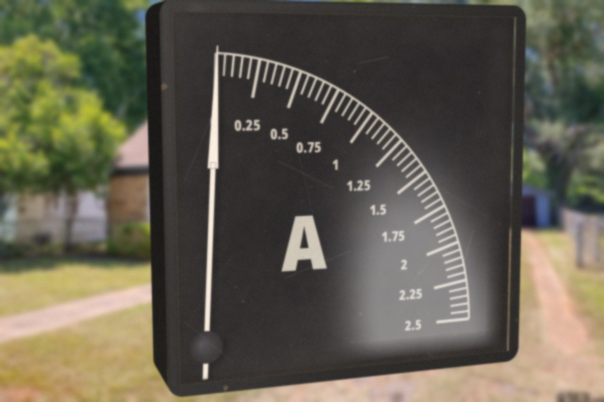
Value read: 0 A
